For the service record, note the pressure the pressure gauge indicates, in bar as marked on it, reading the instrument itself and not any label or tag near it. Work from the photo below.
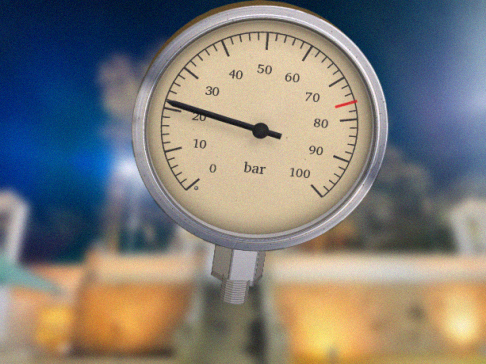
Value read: 22 bar
